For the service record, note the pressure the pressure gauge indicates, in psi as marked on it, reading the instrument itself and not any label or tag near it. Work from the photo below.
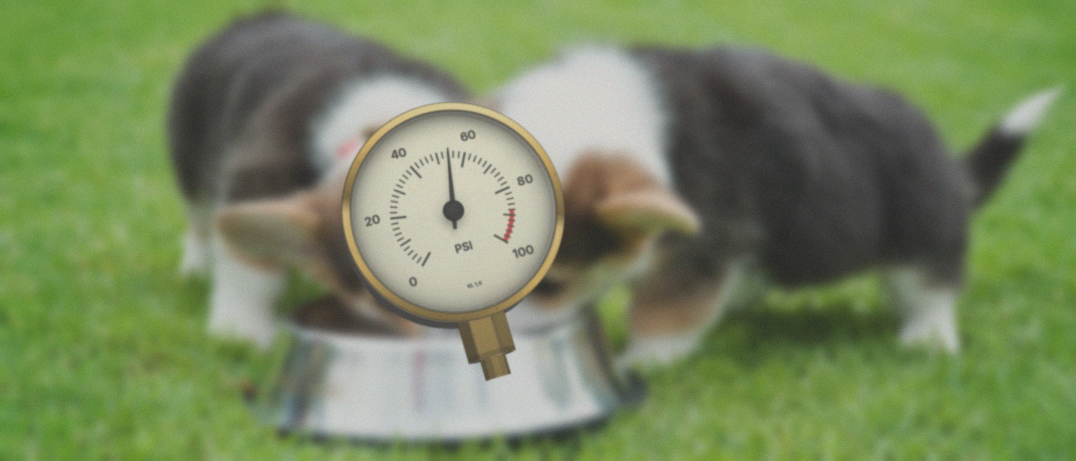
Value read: 54 psi
